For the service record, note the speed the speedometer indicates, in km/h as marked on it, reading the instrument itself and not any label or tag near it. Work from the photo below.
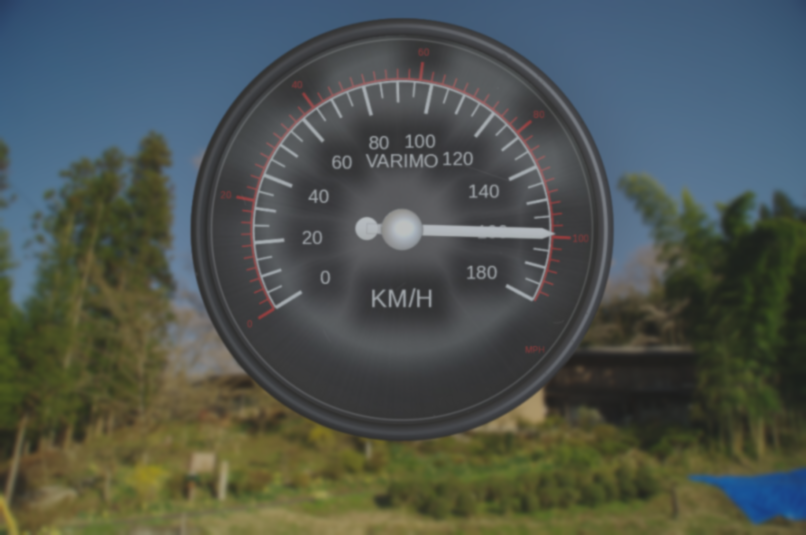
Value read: 160 km/h
